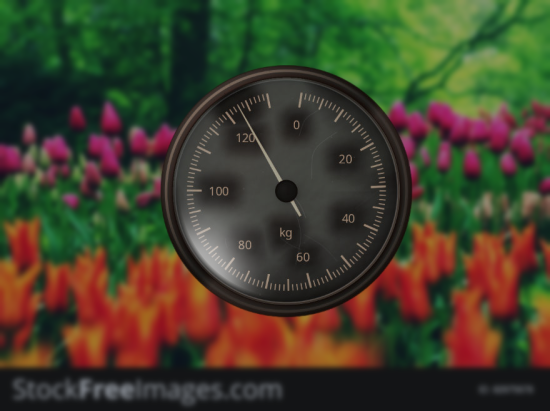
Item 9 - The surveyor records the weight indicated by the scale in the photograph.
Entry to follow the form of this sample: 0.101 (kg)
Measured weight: 123 (kg)
